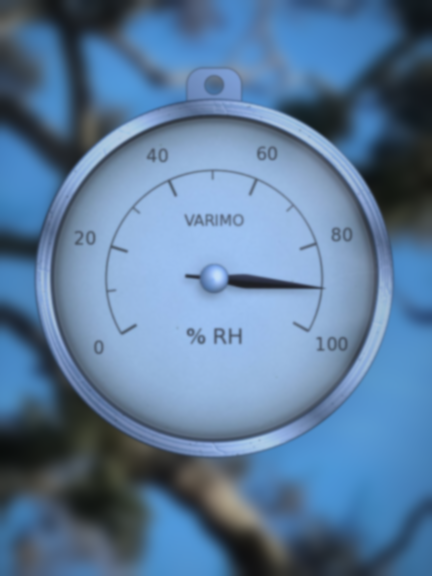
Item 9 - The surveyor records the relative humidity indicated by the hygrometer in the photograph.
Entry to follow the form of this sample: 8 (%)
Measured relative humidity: 90 (%)
